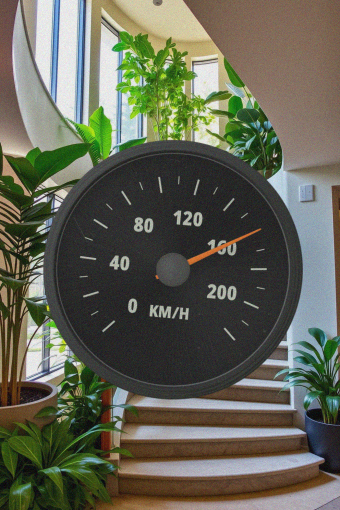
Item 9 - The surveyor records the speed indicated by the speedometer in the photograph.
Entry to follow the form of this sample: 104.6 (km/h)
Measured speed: 160 (km/h)
